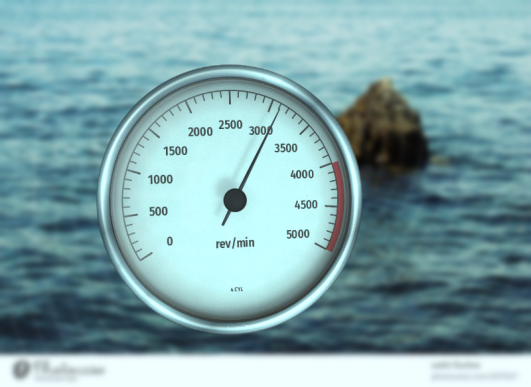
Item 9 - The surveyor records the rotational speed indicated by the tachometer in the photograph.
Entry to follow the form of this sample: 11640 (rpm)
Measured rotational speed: 3100 (rpm)
